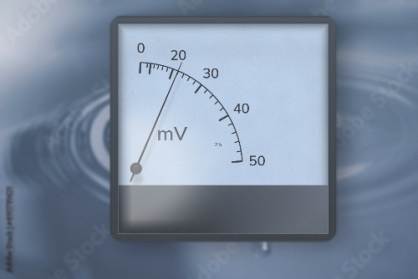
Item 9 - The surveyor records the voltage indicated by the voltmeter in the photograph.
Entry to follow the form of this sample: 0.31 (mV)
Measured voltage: 22 (mV)
